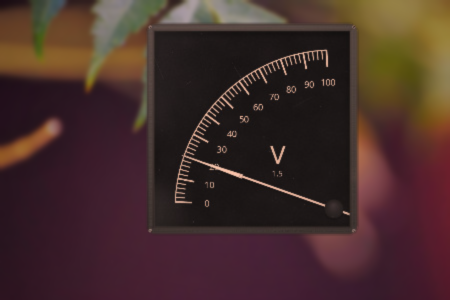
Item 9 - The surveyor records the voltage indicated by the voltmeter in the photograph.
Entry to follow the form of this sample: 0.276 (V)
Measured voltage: 20 (V)
